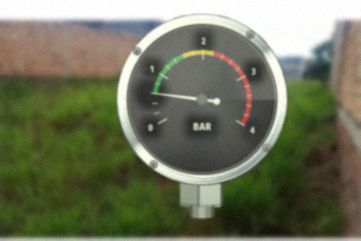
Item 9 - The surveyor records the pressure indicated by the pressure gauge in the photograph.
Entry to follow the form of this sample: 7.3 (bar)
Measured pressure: 0.6 (bar)
